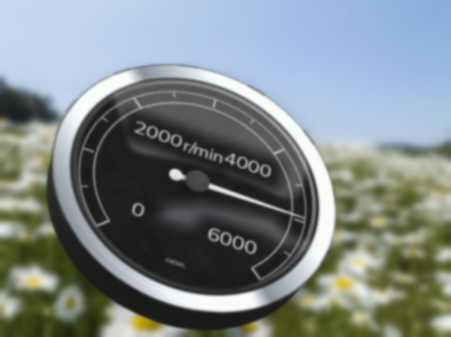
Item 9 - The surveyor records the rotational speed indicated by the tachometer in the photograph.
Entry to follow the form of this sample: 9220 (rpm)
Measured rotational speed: 5000 (rpm)
